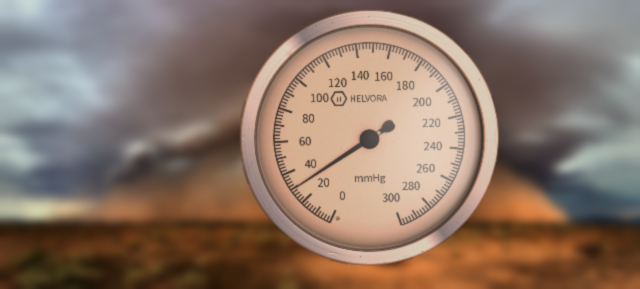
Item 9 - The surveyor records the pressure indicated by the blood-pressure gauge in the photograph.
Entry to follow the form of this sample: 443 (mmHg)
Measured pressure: 30 (mmHg)
